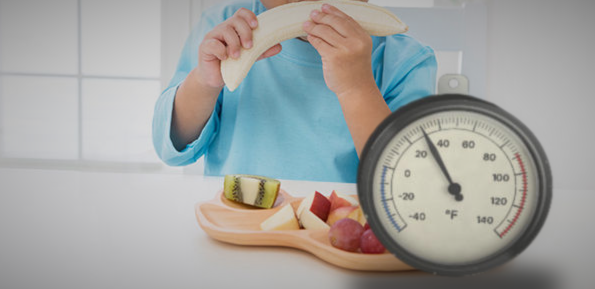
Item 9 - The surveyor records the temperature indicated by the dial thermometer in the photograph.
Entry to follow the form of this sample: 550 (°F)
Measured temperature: 30 (°F)
